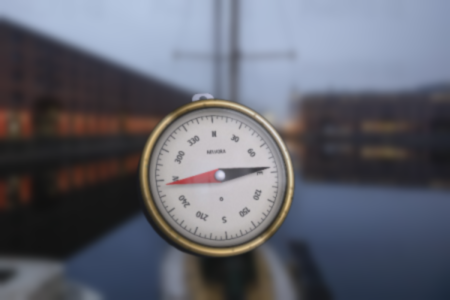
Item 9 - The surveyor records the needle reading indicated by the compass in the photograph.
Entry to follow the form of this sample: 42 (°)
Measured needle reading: 265 (°)
